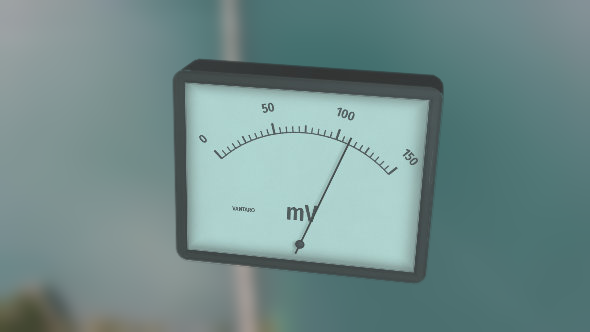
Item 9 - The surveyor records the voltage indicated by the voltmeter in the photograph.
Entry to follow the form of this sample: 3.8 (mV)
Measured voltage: 110 (mV)
